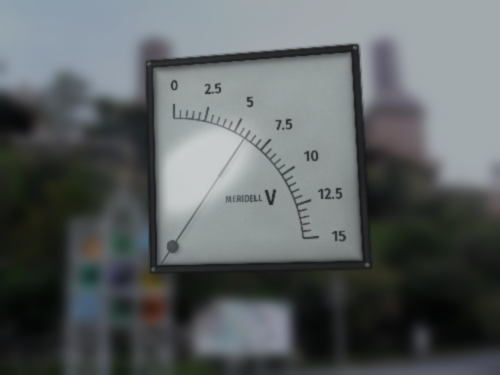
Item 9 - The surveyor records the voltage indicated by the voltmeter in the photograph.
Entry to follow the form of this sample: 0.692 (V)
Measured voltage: 6 (V)
